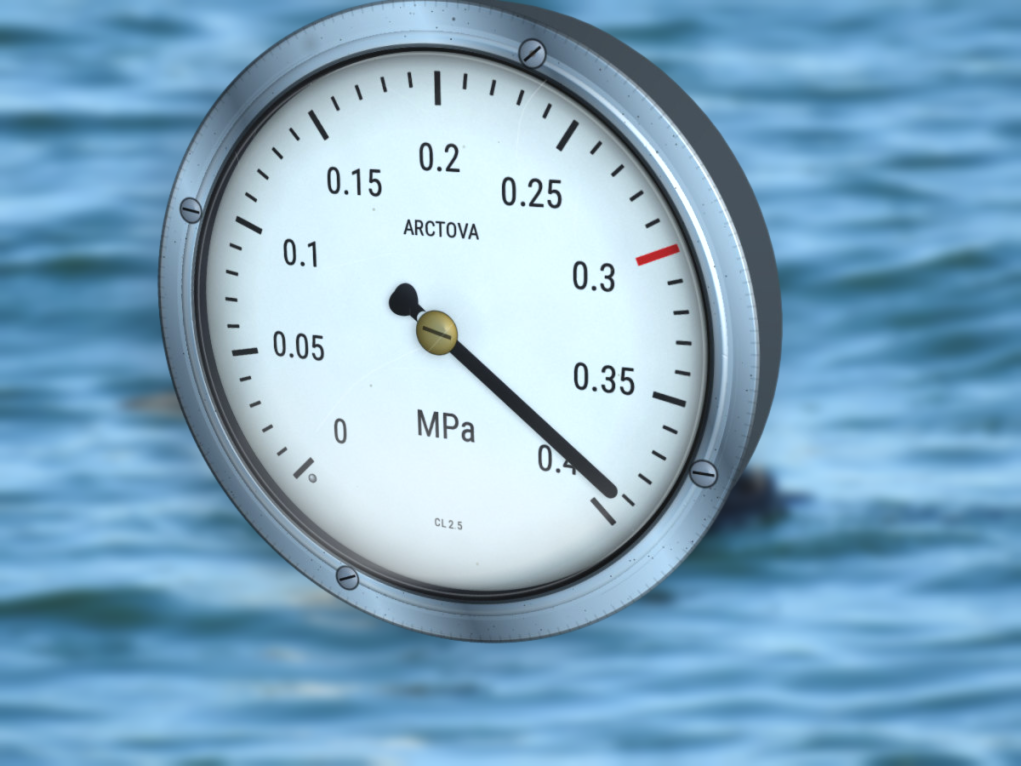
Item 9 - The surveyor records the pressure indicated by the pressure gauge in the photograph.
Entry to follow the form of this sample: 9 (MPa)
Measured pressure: 0.39 (MPa)
